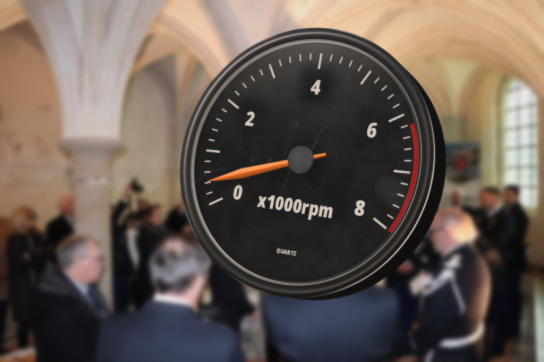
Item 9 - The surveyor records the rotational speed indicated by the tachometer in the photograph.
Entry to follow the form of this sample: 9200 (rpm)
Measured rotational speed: 400 (rpm)
